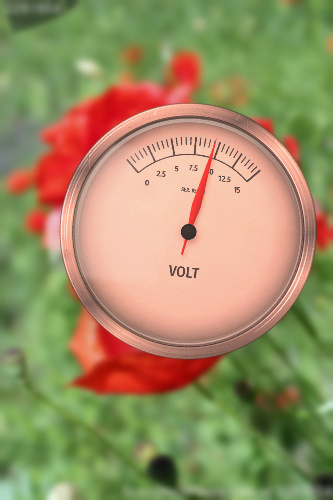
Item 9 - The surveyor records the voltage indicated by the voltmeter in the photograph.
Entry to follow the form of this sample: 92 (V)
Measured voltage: 9.5 (V)
